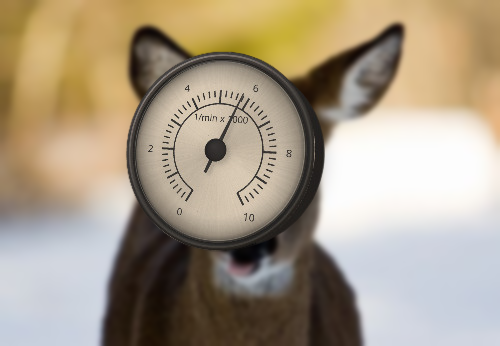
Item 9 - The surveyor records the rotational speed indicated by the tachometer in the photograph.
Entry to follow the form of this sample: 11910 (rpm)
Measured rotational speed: 5800 (rpm)
